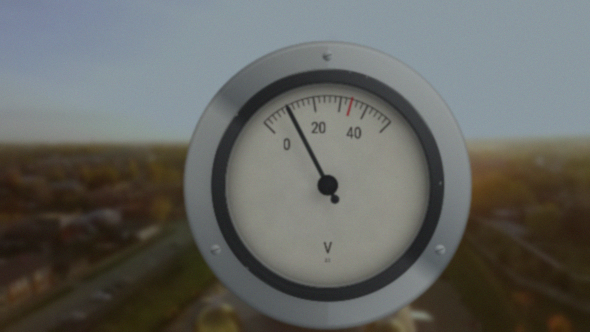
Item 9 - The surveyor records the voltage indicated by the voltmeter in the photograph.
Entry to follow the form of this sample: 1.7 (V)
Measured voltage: 10 (V)
